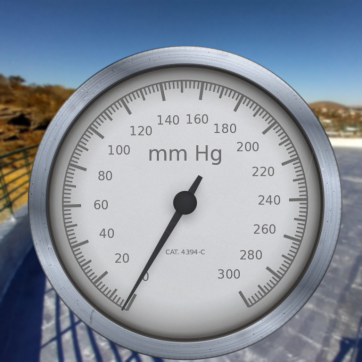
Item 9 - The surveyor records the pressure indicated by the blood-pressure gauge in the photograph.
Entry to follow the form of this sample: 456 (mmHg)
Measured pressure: 2 (mmHg)
